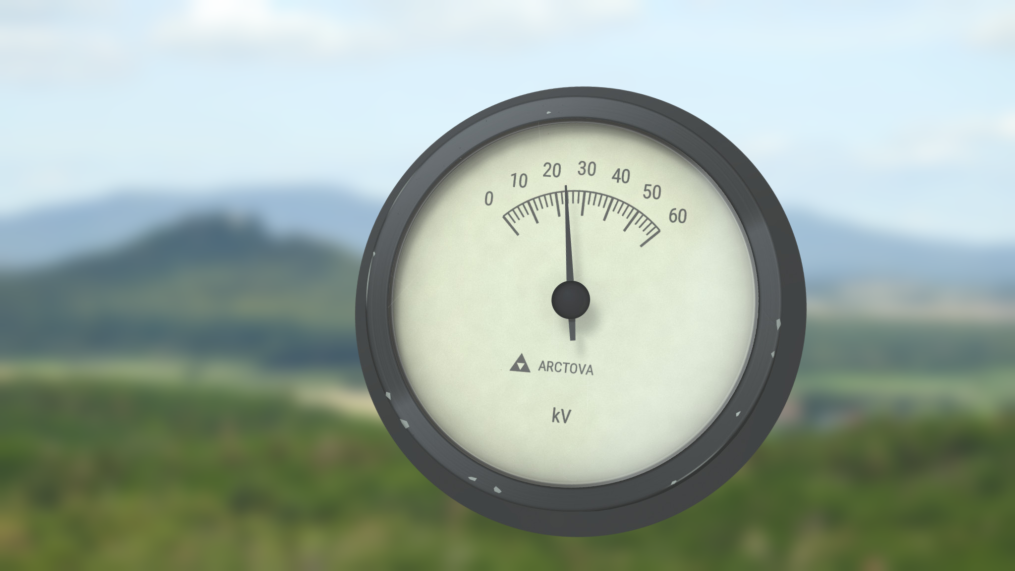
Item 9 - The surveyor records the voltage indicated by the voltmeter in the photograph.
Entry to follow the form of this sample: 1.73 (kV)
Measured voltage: 24 (kV)
